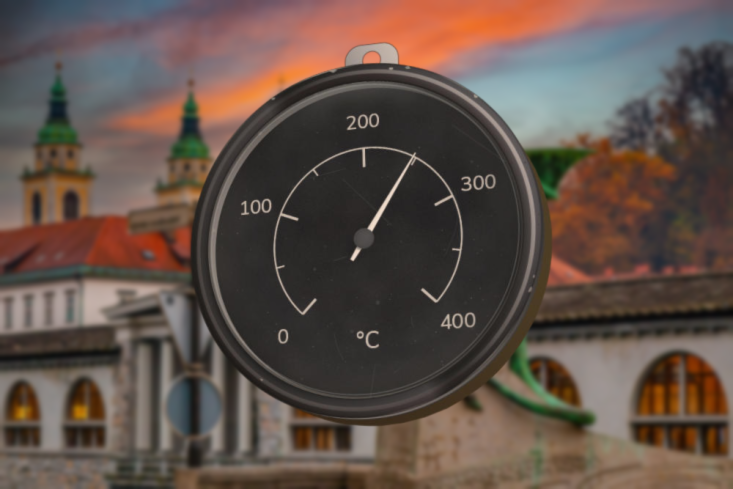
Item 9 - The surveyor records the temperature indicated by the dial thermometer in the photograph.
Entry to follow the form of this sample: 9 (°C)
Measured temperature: 250 (°C)
